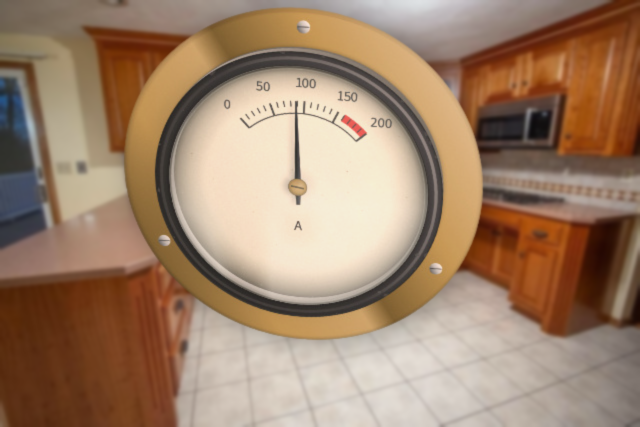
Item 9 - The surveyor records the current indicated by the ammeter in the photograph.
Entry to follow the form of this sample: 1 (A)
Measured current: 90 (A)
